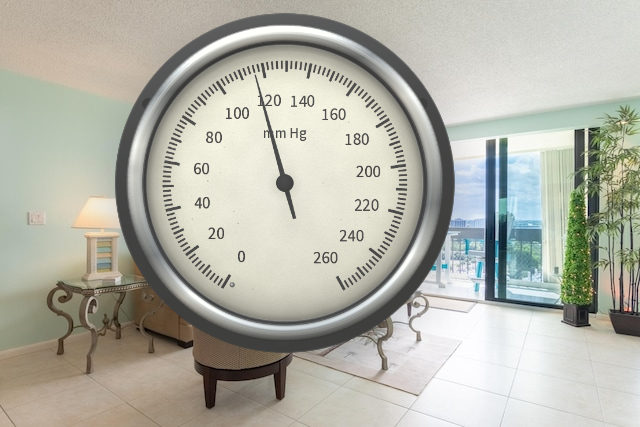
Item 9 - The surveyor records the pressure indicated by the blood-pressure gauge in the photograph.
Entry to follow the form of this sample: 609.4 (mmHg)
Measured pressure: 116 (mmHg)
